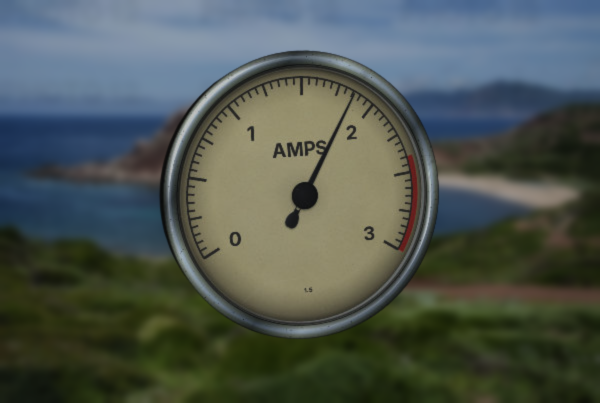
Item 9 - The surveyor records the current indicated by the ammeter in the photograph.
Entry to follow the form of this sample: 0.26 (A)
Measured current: 1.85 (A)
